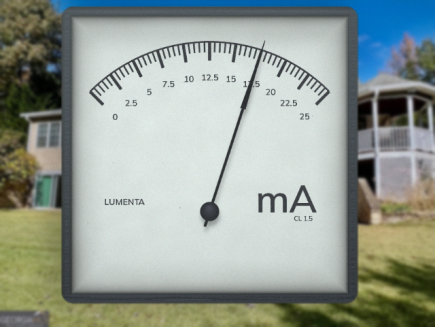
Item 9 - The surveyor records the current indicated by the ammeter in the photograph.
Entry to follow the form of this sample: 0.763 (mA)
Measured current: 17.5 (mA)
